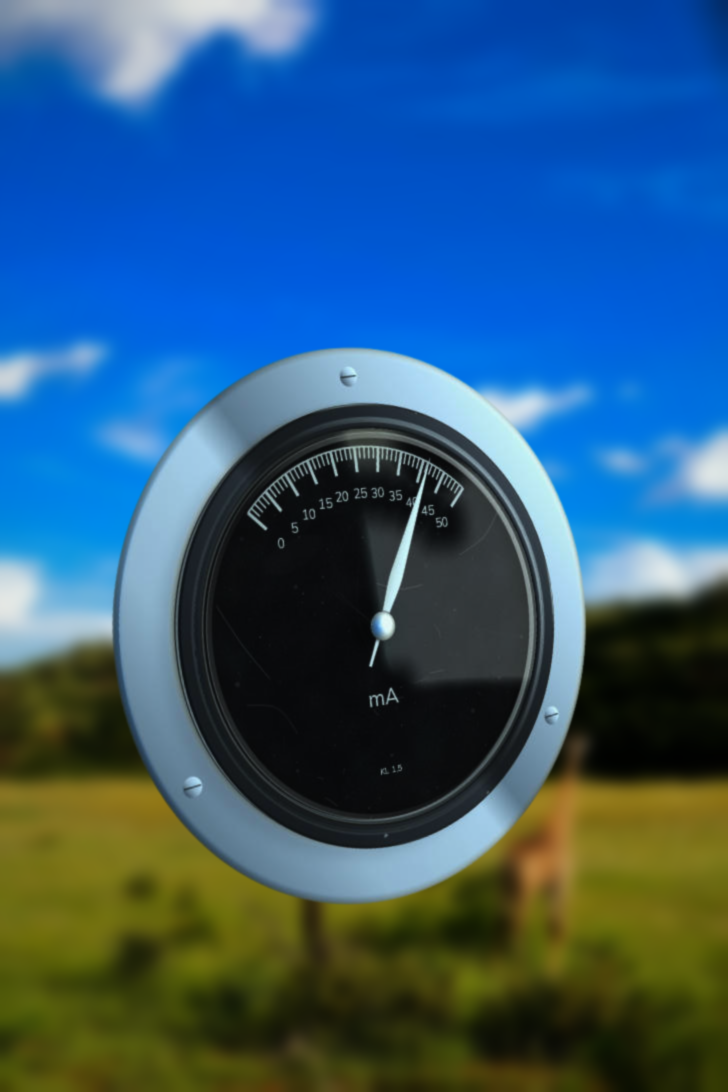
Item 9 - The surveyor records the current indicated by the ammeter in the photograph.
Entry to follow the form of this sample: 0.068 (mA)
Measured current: 40 (mA)
